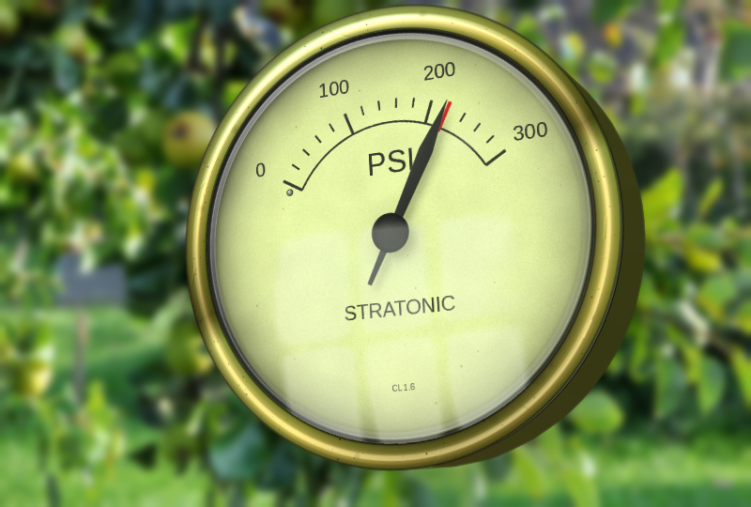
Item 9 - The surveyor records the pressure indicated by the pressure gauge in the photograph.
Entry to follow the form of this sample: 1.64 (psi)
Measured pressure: 220 (psi)
